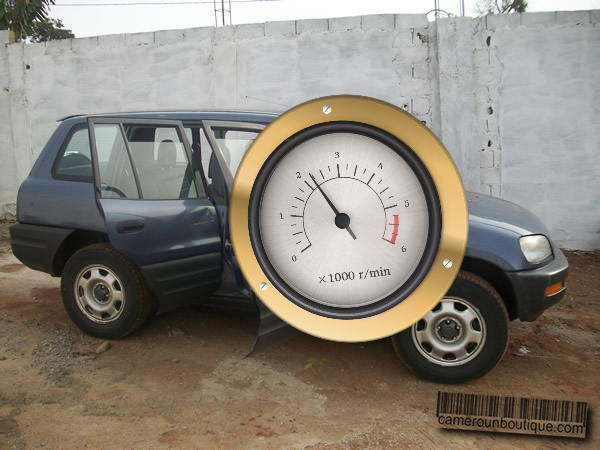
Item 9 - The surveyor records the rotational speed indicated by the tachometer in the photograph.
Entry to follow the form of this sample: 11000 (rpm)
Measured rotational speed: 2250 (rpm)
